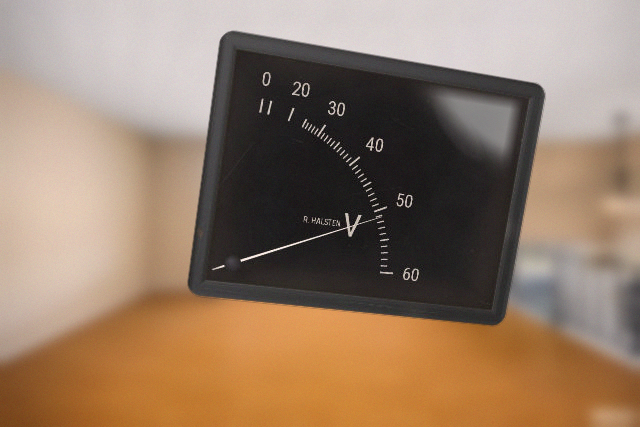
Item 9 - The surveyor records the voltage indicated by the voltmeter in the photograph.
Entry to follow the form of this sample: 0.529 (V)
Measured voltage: 51 (V)
